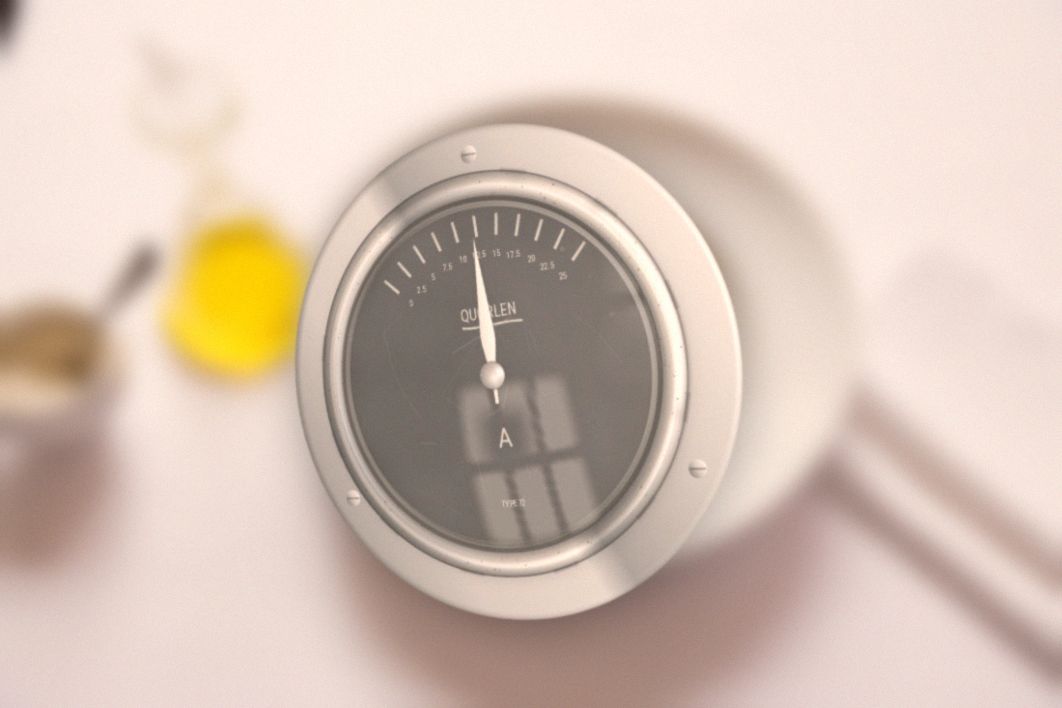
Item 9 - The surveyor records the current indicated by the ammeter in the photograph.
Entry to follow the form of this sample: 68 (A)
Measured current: 12.5 (A)
